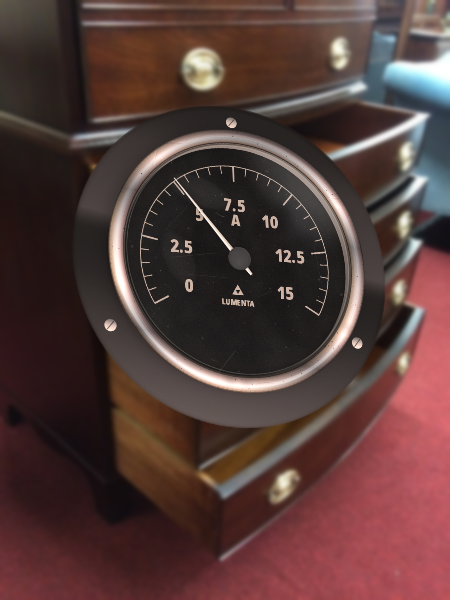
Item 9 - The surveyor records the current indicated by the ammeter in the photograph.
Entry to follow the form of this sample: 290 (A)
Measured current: 5 (A)
